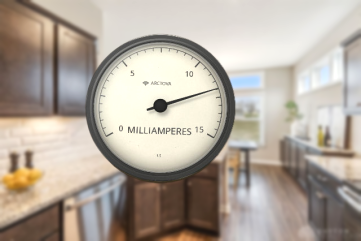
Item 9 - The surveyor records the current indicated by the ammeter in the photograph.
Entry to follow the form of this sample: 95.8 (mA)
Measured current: 12 (mA)
